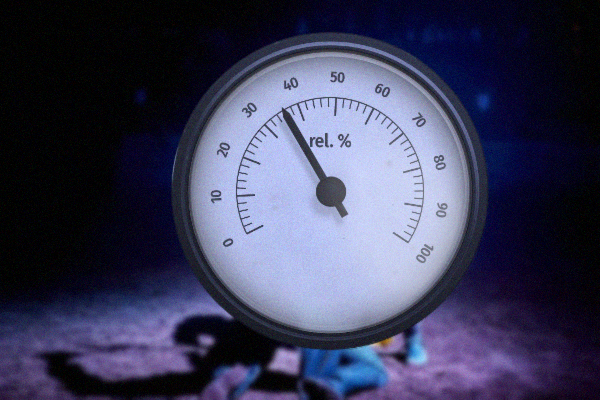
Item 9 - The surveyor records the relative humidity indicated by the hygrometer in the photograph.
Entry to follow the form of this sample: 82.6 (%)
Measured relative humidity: 36 (%)
